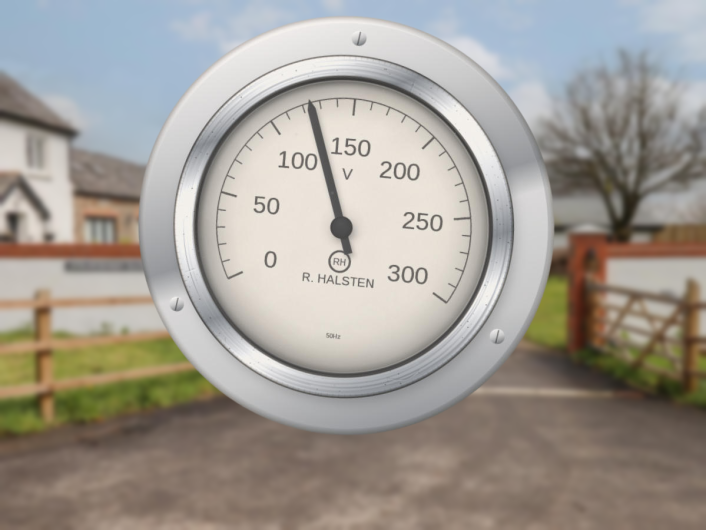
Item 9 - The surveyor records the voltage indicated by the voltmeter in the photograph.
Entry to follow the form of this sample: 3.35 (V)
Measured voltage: 125 (V)
